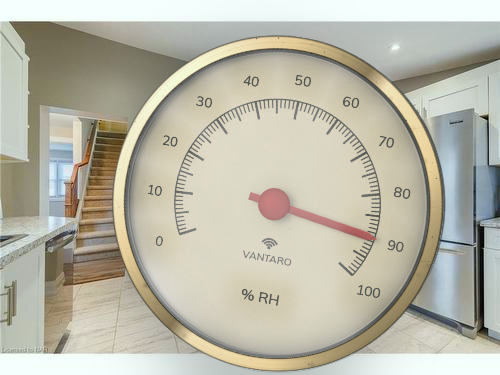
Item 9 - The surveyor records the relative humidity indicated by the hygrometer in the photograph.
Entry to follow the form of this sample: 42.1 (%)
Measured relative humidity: 90 (%)
